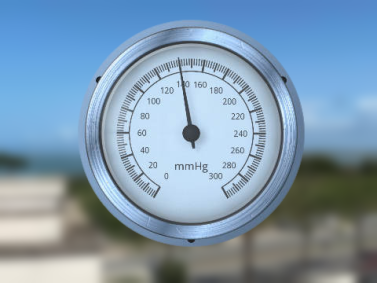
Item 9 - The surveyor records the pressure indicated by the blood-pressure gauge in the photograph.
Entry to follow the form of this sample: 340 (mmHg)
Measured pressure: 140 (mmHg)
